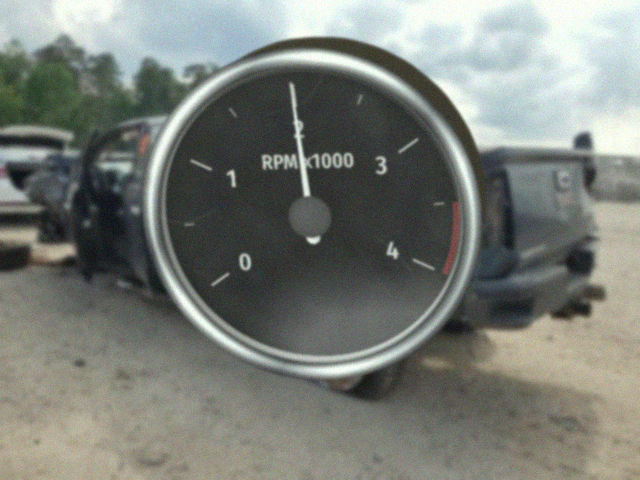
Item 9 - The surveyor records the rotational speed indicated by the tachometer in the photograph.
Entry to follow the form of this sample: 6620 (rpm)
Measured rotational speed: 2000 (rpm)
